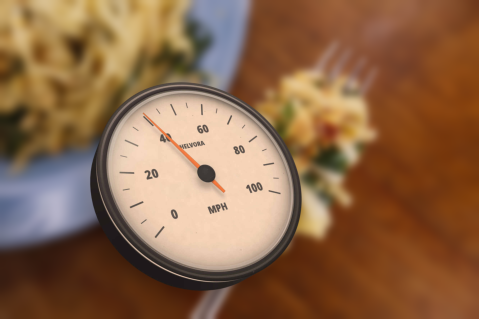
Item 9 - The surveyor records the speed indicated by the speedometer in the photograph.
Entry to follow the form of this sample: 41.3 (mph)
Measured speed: 40 (mph)
